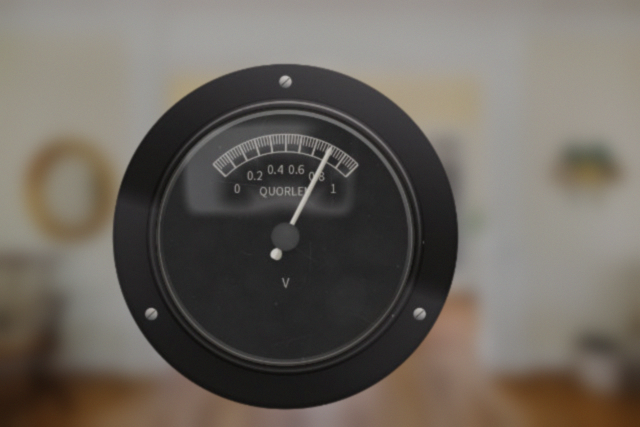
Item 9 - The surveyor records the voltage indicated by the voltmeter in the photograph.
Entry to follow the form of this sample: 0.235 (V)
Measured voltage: 0.8 (V)
